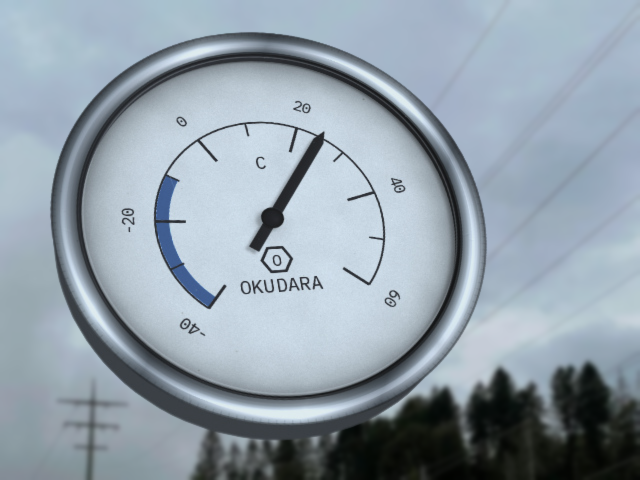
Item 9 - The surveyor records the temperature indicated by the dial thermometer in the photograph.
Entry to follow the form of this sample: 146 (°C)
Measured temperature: 25 (°C)
